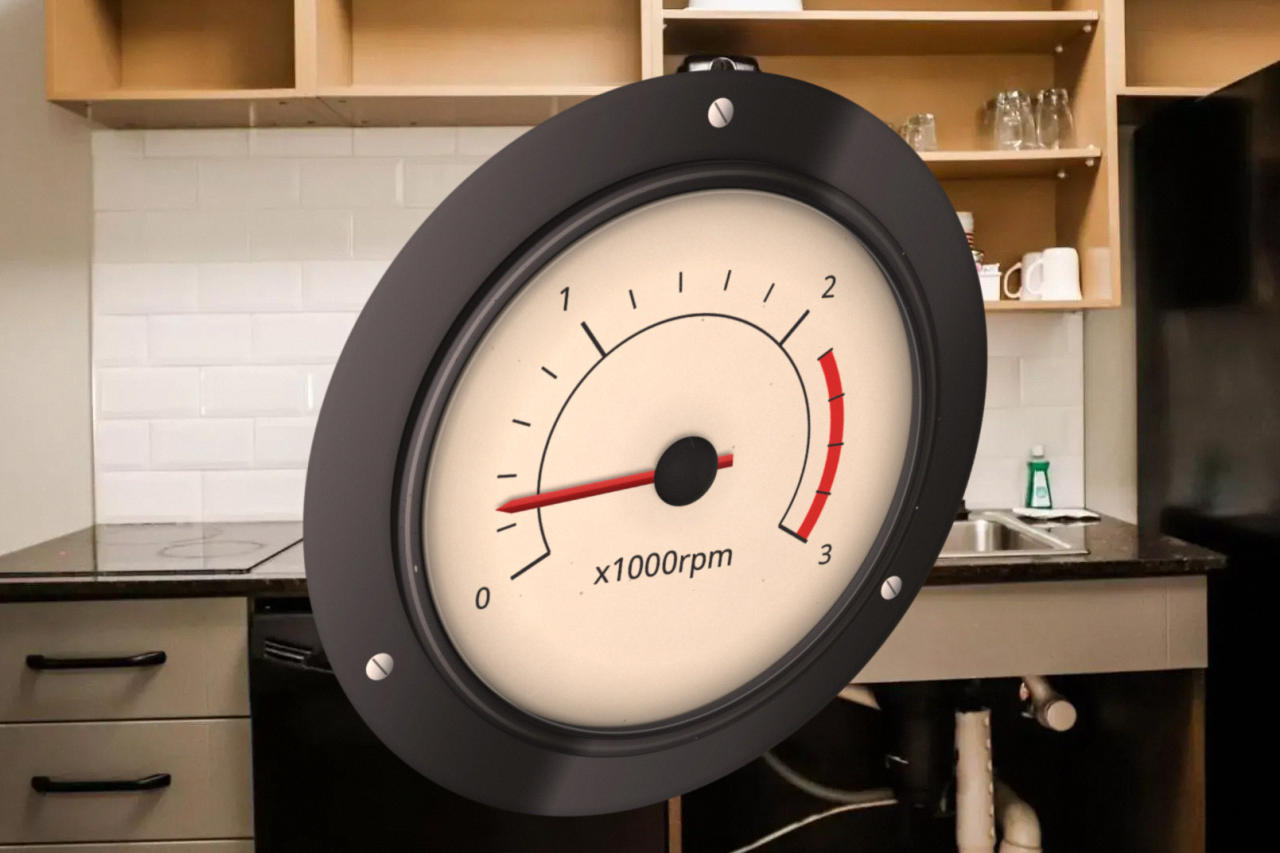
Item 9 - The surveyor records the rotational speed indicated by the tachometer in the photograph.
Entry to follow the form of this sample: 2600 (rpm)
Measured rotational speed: 300 (rpm)
